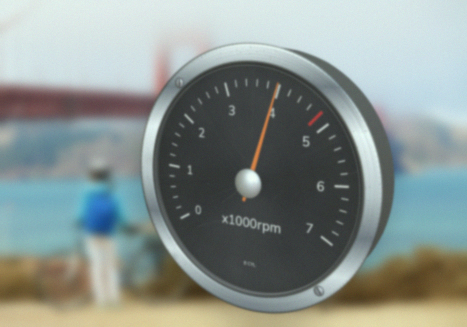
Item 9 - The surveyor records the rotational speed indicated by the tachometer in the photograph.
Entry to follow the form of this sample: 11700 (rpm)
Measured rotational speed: 4000 (rpm)
